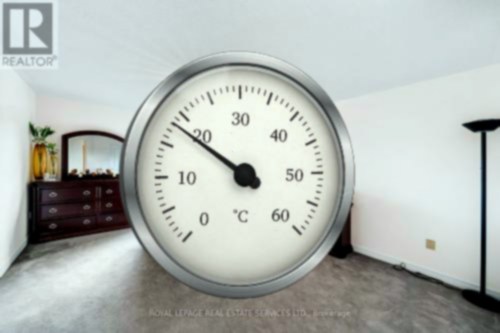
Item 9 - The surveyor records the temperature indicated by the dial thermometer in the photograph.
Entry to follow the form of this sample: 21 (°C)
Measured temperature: 18 (°C)
